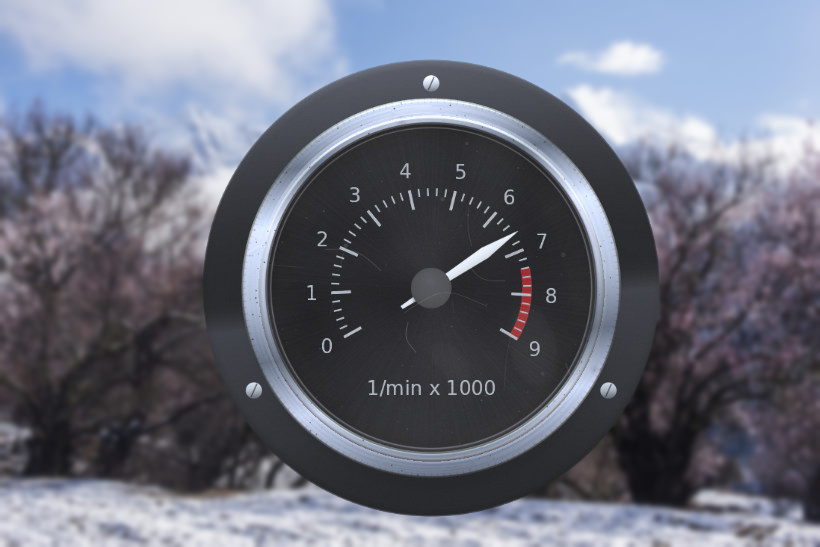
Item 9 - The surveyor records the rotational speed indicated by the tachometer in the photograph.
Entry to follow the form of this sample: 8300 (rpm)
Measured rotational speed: 6600 (rpm)
